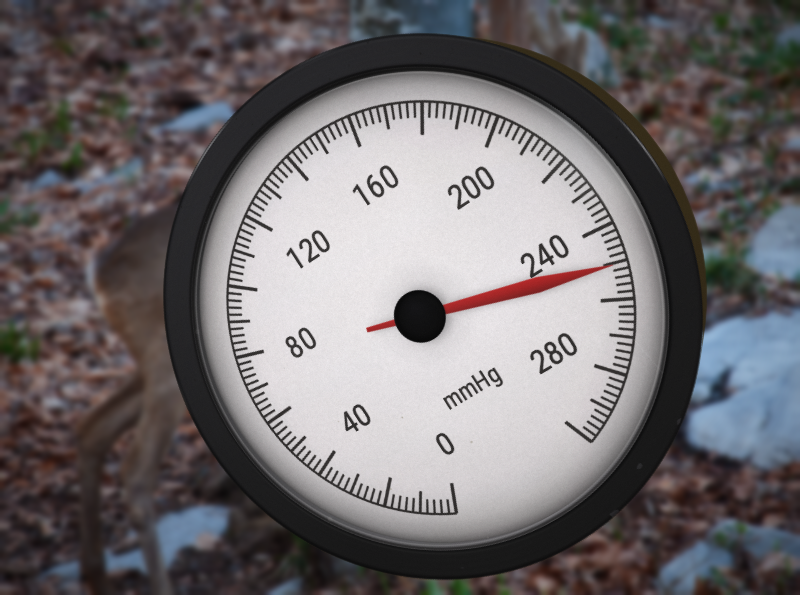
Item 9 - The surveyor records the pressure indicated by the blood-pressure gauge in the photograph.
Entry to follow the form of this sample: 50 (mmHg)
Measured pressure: 250 (mmHg)
